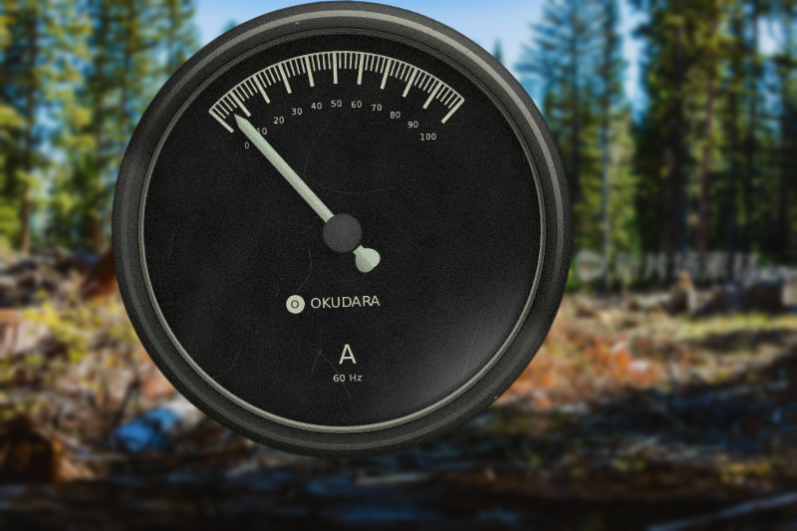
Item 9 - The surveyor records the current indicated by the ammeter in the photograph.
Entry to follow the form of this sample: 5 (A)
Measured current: 6 (A)
